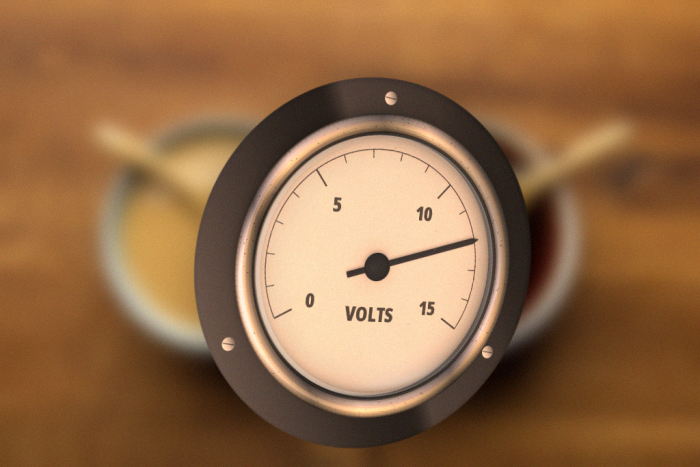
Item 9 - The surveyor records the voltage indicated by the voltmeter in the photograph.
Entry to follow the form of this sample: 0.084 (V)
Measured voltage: 12 (V)
